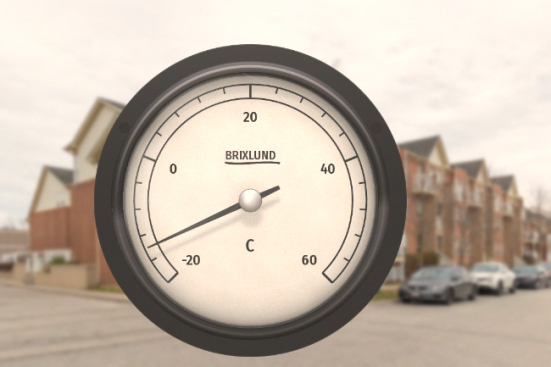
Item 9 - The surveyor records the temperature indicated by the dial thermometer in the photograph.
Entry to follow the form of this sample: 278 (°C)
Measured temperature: -14 (°C)
